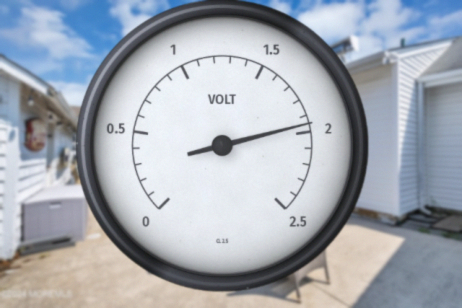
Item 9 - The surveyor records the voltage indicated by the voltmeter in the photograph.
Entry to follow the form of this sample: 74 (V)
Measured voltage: 1.95 (V)
